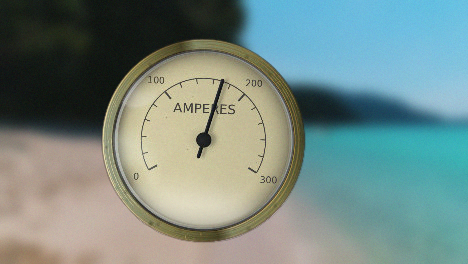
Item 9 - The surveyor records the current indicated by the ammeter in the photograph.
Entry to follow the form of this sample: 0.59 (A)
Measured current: 170 (A)
